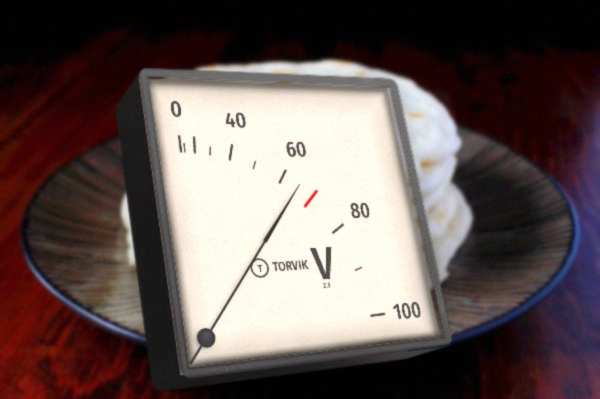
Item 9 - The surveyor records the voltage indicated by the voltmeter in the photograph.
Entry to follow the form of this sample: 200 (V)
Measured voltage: 65 (V)
